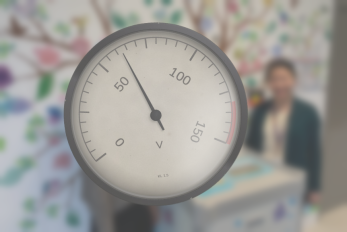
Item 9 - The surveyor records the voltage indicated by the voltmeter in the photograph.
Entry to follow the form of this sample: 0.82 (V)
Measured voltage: 62.5 (V)
